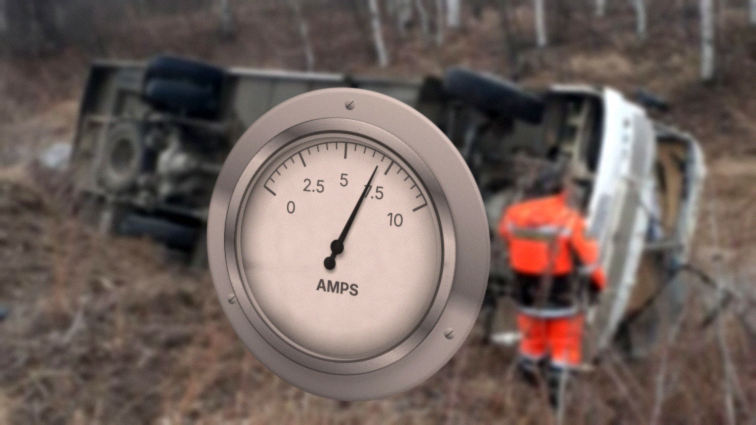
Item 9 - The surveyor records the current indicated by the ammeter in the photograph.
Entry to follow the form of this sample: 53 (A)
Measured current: 7 (A)
